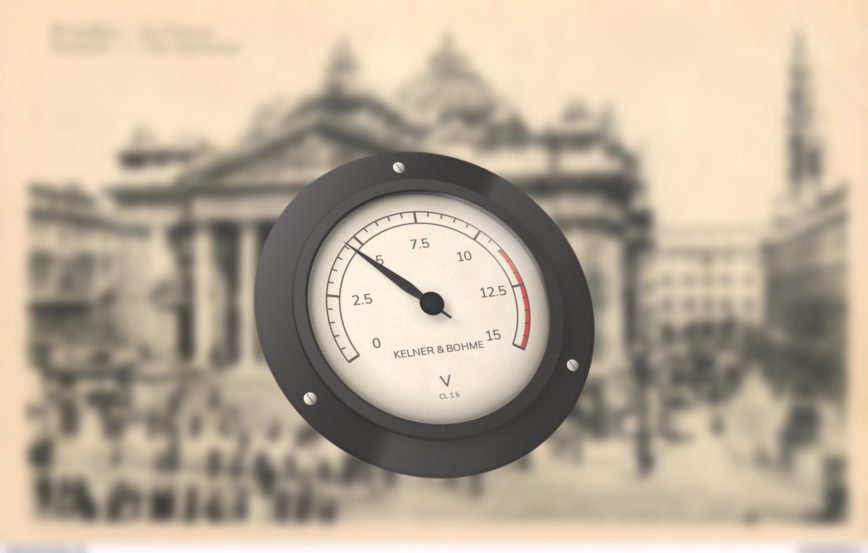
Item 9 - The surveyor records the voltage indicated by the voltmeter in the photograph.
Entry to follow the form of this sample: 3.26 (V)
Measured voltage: 4.5 (V)
